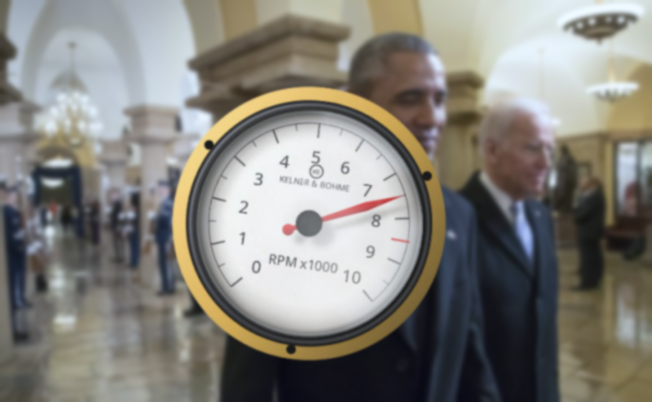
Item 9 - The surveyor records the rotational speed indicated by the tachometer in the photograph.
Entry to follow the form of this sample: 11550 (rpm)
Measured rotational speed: 7500 (rpm)
